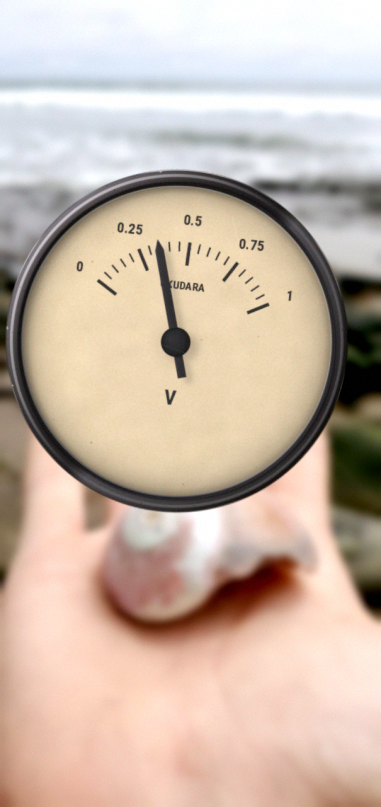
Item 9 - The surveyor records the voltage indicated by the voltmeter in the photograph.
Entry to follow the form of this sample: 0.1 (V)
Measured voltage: 0.35 (V)
